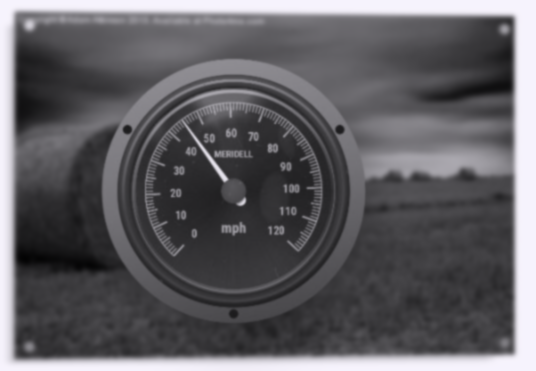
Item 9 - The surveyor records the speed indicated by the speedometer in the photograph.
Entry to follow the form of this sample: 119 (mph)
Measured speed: 45 (mph)
